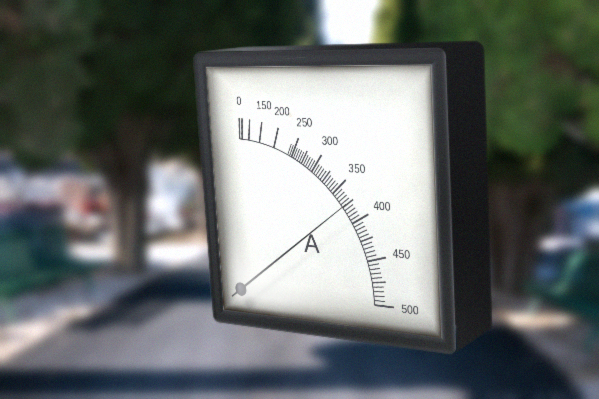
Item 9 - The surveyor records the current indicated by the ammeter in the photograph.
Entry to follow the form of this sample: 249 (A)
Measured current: 375 (A)
